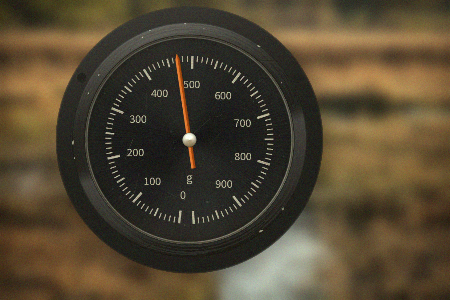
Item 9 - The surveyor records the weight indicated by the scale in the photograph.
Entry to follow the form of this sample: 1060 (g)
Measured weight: 470 (g)
